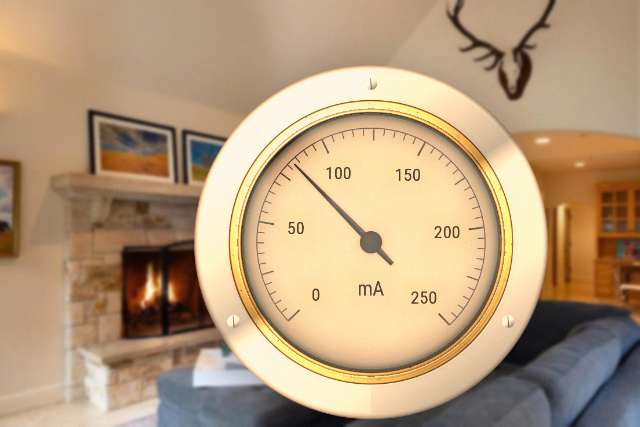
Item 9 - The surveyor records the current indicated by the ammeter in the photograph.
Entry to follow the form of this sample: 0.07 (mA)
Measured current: 82.5 (mA)
